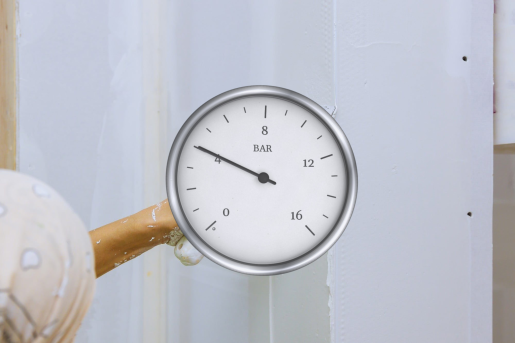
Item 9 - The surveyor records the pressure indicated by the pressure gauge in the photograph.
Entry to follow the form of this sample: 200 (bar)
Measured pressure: 4 (bar)
